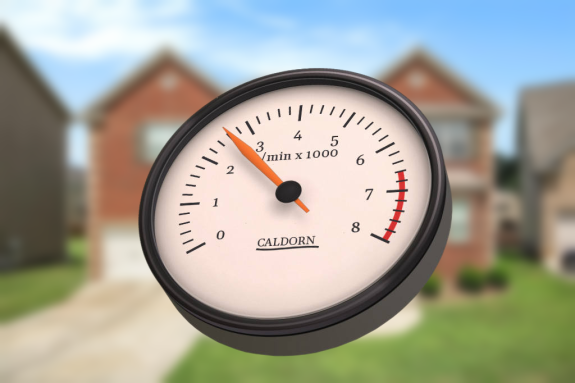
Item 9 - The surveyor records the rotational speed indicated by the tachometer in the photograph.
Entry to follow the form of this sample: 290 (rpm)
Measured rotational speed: 2600 (rpm)
